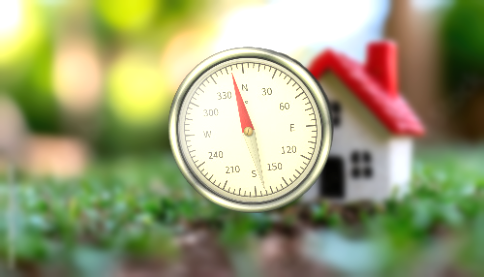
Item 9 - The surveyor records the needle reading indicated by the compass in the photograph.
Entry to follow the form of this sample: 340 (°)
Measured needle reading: 350 (°)
